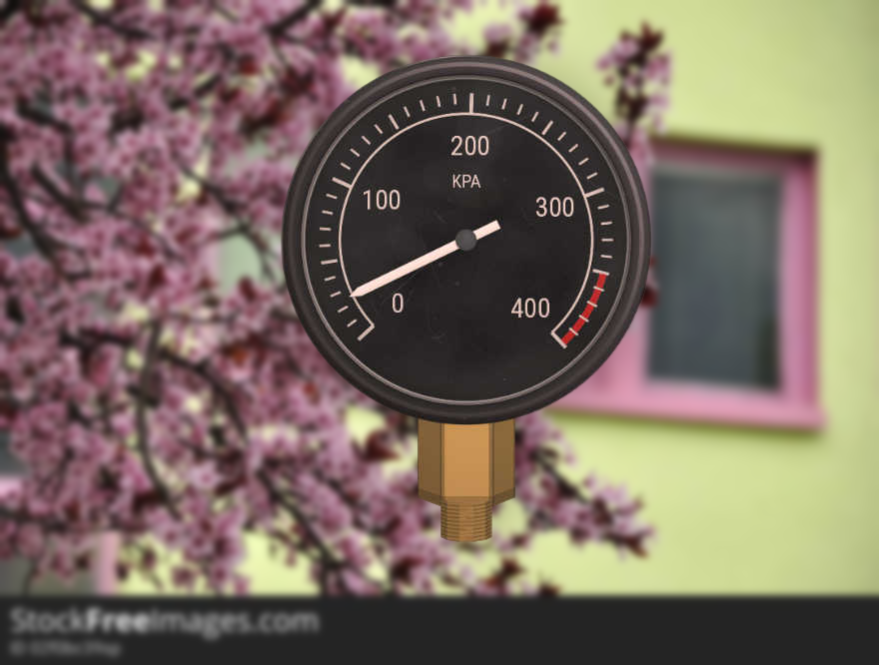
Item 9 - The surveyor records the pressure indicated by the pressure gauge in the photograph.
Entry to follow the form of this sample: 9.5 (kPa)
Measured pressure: 25 (kPa)
